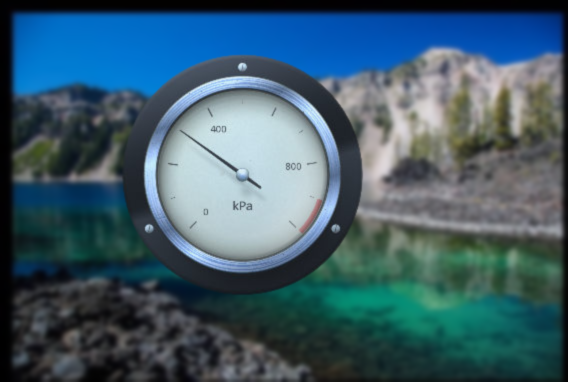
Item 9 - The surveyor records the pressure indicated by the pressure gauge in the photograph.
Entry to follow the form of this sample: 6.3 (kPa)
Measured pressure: 300 (kPa)
